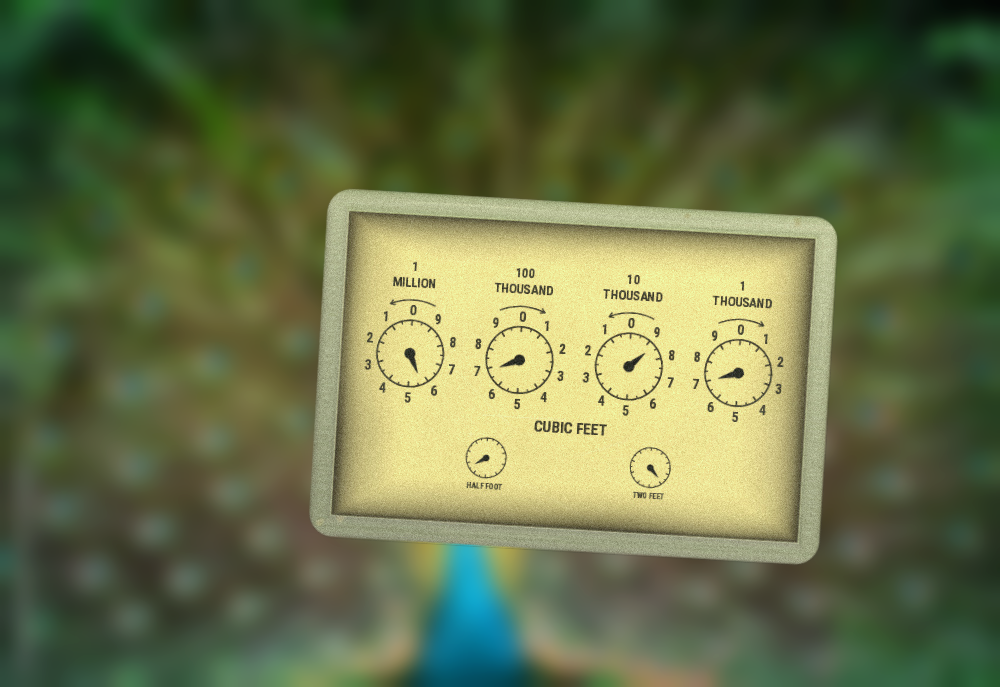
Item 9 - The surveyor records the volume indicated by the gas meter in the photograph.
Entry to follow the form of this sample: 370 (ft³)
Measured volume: 568700 (ft³)
